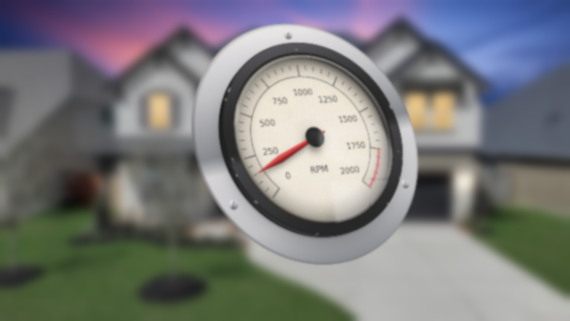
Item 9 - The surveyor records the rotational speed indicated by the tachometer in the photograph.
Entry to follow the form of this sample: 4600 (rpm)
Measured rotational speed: 150 (rpm)
